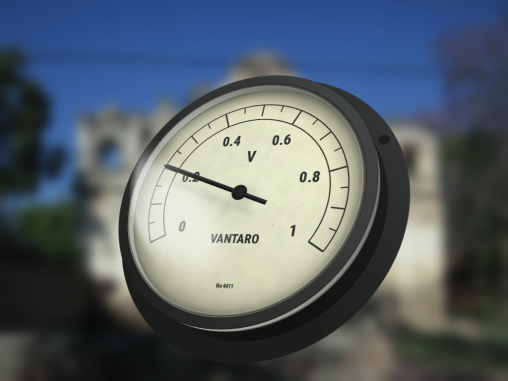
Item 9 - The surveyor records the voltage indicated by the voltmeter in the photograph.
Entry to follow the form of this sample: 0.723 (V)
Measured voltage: 0.2 (V)
